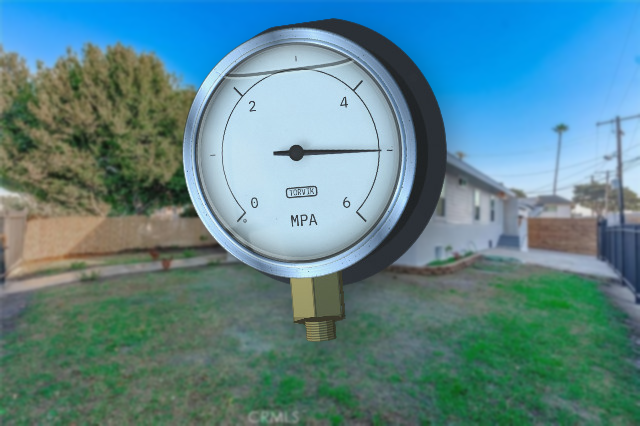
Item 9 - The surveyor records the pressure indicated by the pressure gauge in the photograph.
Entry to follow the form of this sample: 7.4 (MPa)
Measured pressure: 5 (MPa)
